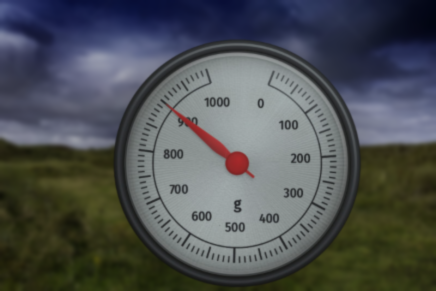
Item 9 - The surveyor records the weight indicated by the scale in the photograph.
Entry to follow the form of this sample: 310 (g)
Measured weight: 900 (g)
